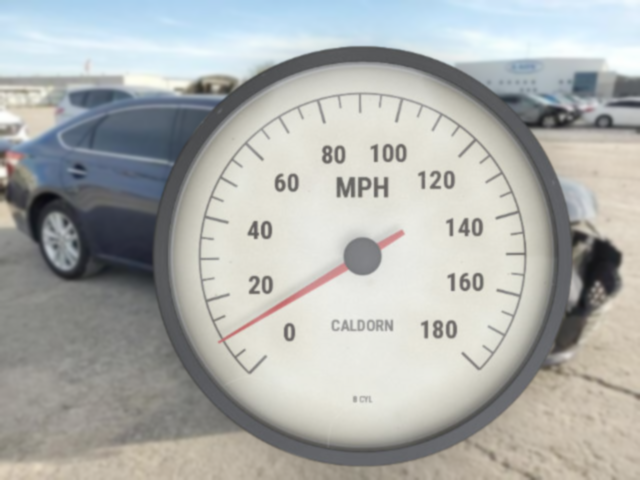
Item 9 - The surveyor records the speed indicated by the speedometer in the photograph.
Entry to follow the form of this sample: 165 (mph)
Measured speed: 10 (mph)
